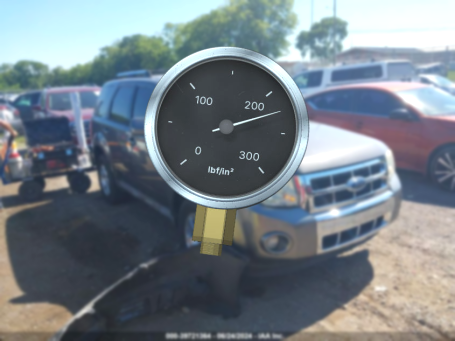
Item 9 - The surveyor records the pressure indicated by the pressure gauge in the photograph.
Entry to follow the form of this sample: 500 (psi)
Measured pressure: 225 (psi)
